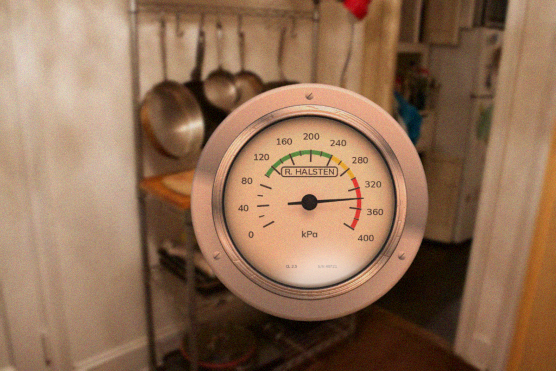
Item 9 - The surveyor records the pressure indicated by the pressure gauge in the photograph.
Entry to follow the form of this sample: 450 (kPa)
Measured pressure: 340 (kPa)
